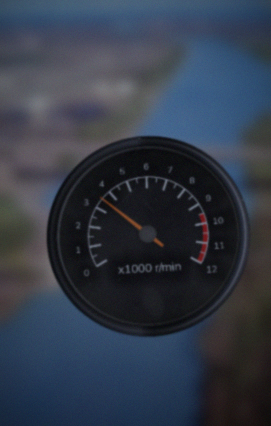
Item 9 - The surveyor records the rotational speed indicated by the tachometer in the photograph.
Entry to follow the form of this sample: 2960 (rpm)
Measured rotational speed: 3500 (rpm)
